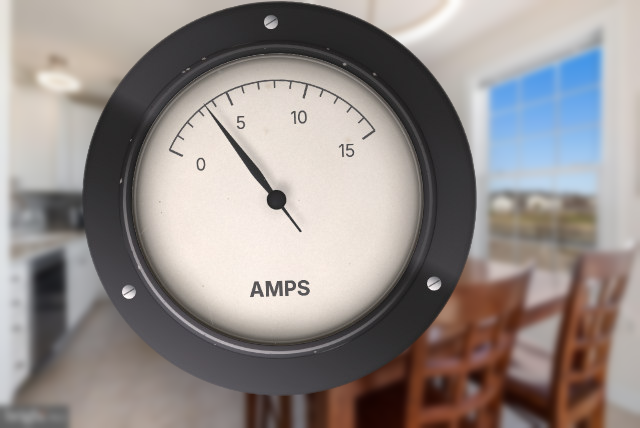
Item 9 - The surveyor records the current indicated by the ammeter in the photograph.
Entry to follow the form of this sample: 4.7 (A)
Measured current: 3.5 (A)
